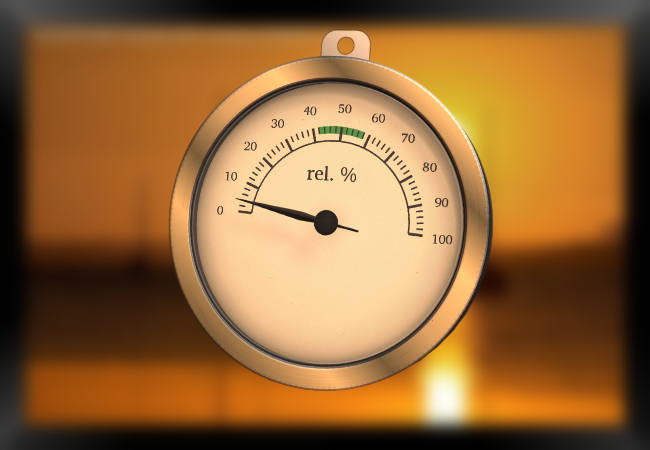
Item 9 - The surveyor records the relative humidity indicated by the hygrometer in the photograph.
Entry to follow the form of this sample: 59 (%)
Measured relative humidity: 4 (%)
